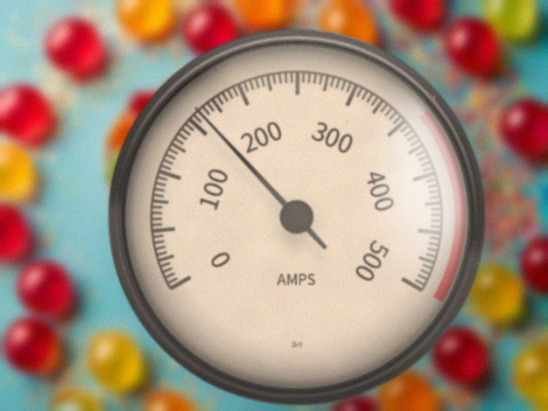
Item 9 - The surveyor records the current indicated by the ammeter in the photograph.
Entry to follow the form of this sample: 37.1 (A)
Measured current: 160 (A)
